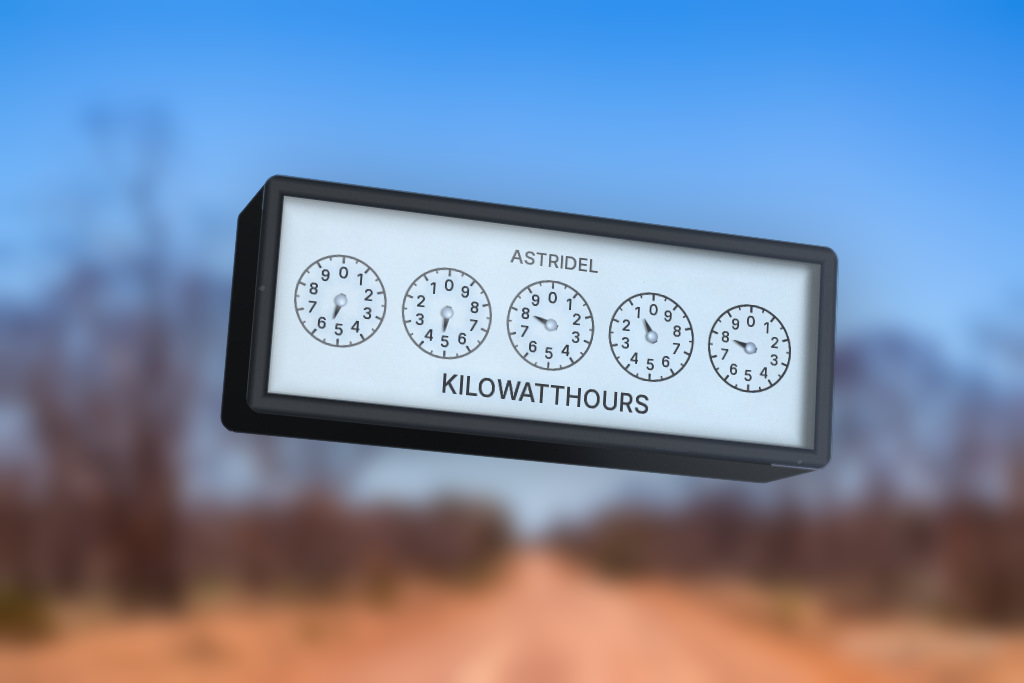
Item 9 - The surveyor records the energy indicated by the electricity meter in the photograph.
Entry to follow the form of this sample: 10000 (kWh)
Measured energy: 54808 (kWh)
